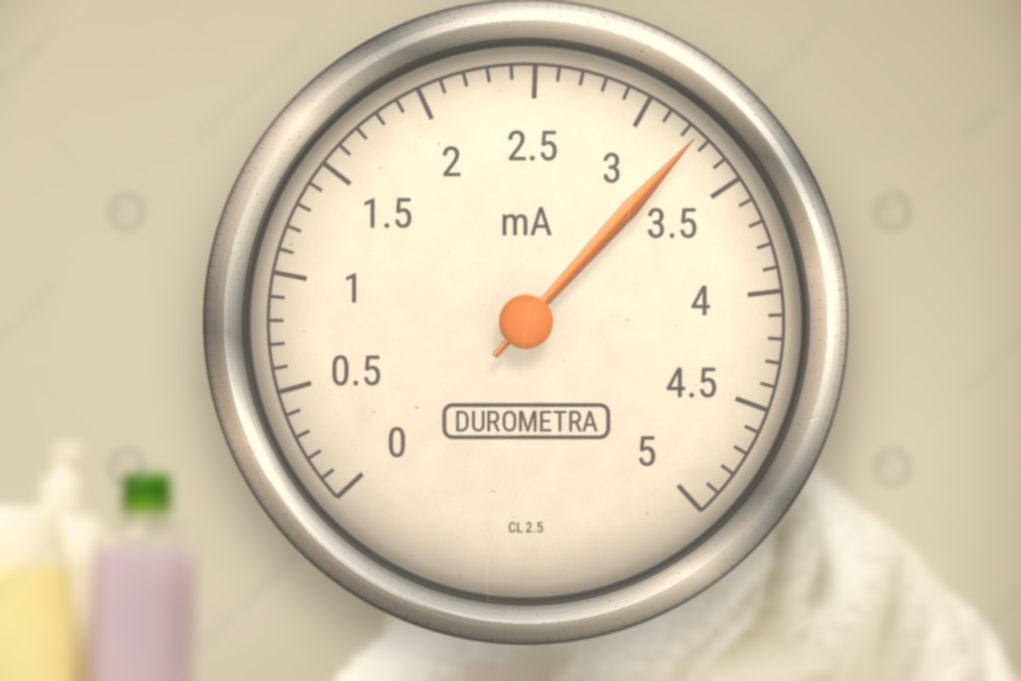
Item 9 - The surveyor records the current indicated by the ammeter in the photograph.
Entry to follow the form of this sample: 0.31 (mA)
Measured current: 3.25 (mA)
